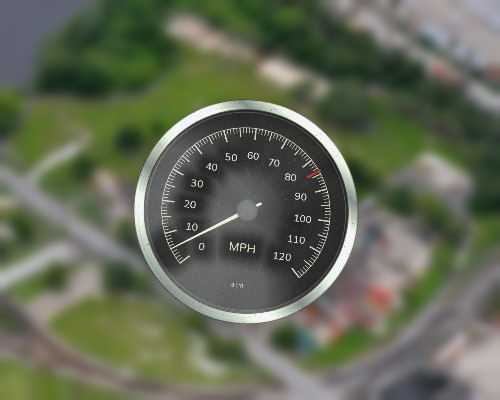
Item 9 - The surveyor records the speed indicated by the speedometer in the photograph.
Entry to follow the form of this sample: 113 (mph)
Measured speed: 5 (mph)
